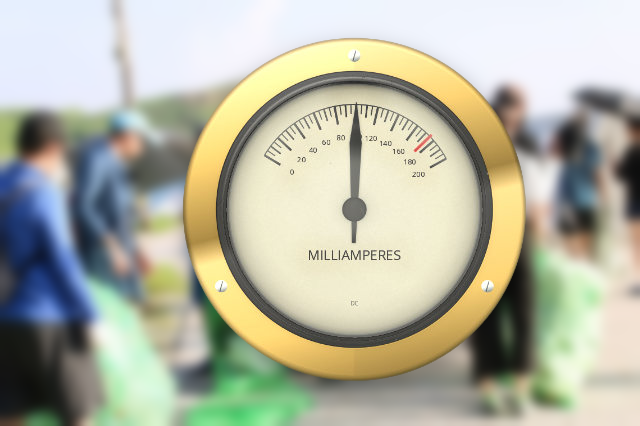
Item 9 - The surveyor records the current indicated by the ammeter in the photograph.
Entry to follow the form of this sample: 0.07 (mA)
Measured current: 100 (mA)
